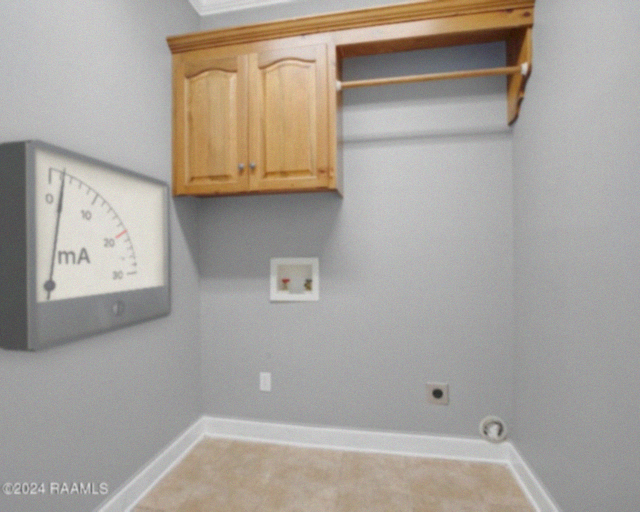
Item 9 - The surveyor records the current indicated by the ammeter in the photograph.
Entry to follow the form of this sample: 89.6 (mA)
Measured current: 2 (mA)
